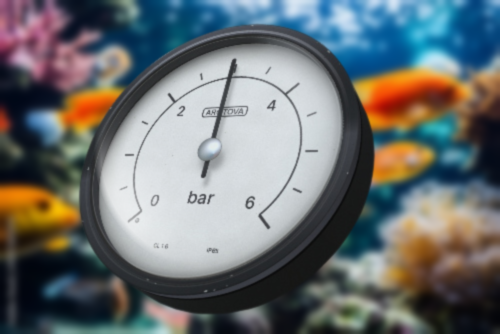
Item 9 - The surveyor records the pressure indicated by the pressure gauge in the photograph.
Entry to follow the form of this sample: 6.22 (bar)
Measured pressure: 3 (bar)
